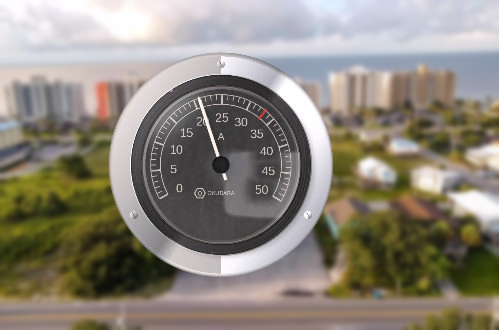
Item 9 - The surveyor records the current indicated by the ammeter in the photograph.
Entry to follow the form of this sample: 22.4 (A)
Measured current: 21 (A)
